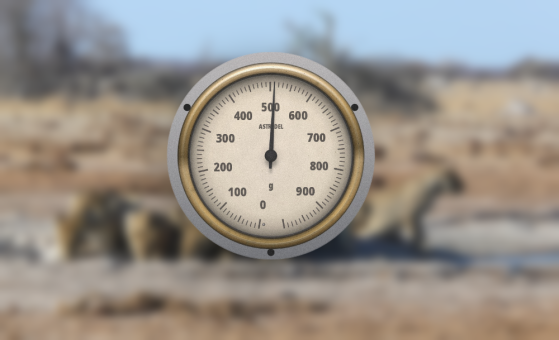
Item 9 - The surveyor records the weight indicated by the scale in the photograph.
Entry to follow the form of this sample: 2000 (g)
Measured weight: 510 (g)
